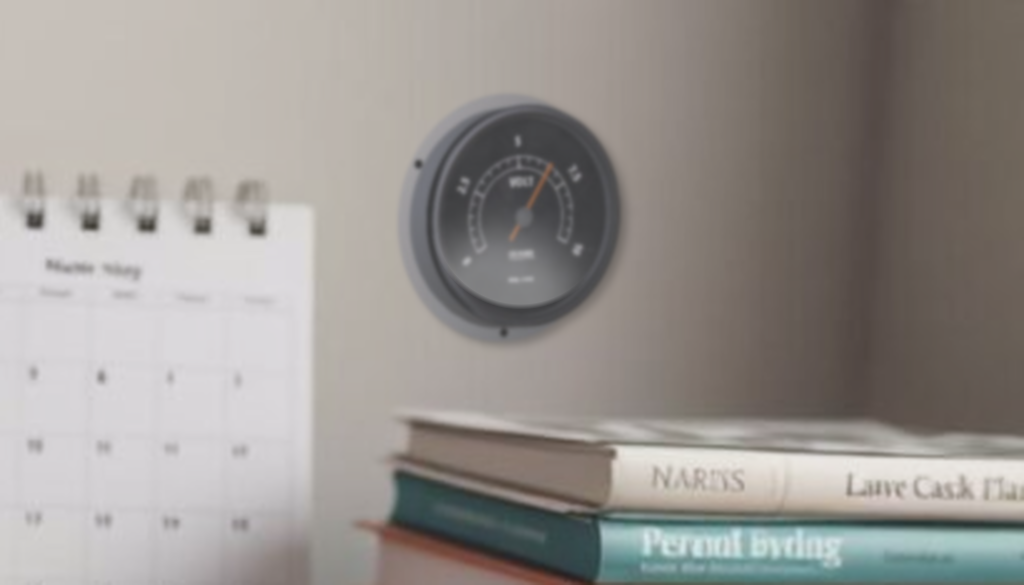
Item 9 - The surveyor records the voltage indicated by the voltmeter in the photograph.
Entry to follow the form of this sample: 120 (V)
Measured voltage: 6.5 (V)
